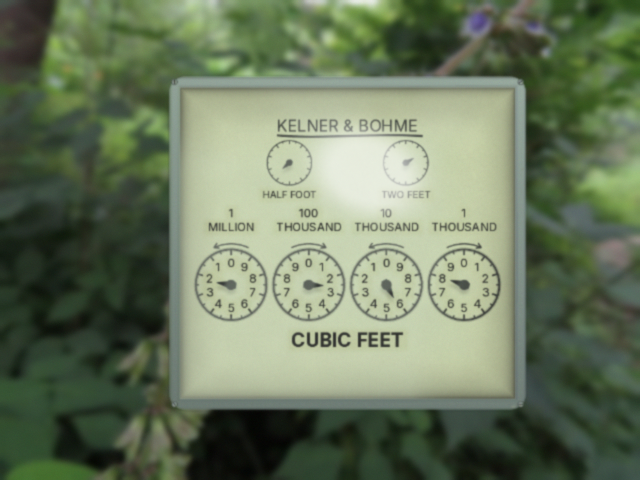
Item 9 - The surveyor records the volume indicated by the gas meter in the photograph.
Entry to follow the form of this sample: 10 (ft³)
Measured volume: 225800 (ft³)
